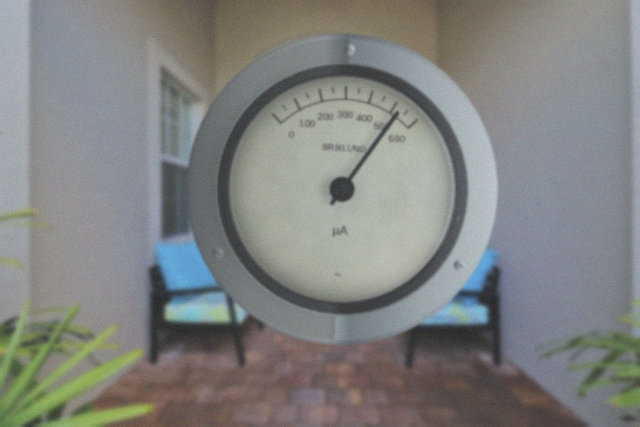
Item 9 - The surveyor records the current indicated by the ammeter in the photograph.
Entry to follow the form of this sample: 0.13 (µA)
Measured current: 525 (µA)
